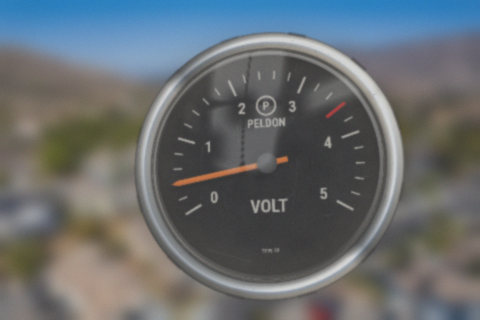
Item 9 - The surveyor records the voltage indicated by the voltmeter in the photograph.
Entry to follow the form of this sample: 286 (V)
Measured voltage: 0.4 (V)
